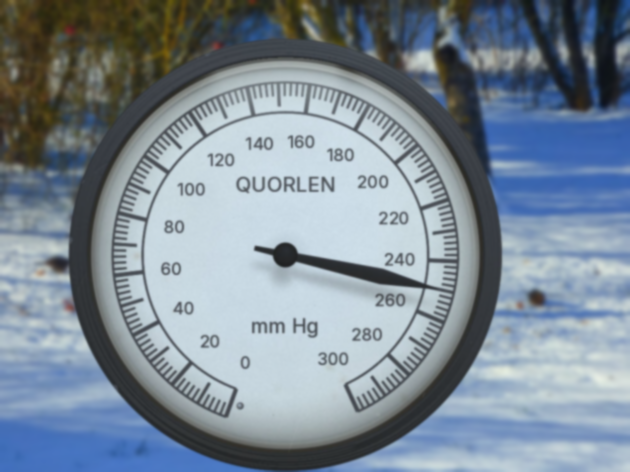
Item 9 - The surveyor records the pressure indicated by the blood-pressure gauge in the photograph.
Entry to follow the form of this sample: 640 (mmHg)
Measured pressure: 250 (mmHg)
